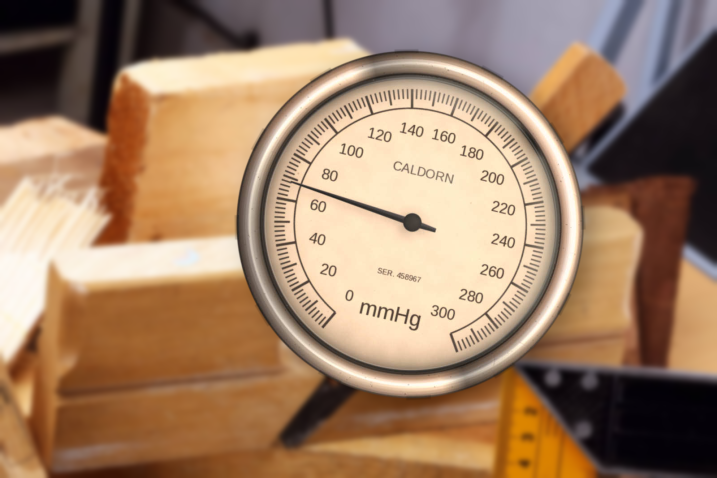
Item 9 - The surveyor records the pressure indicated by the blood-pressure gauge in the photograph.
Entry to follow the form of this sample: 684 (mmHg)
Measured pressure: 68 (mmHg)
